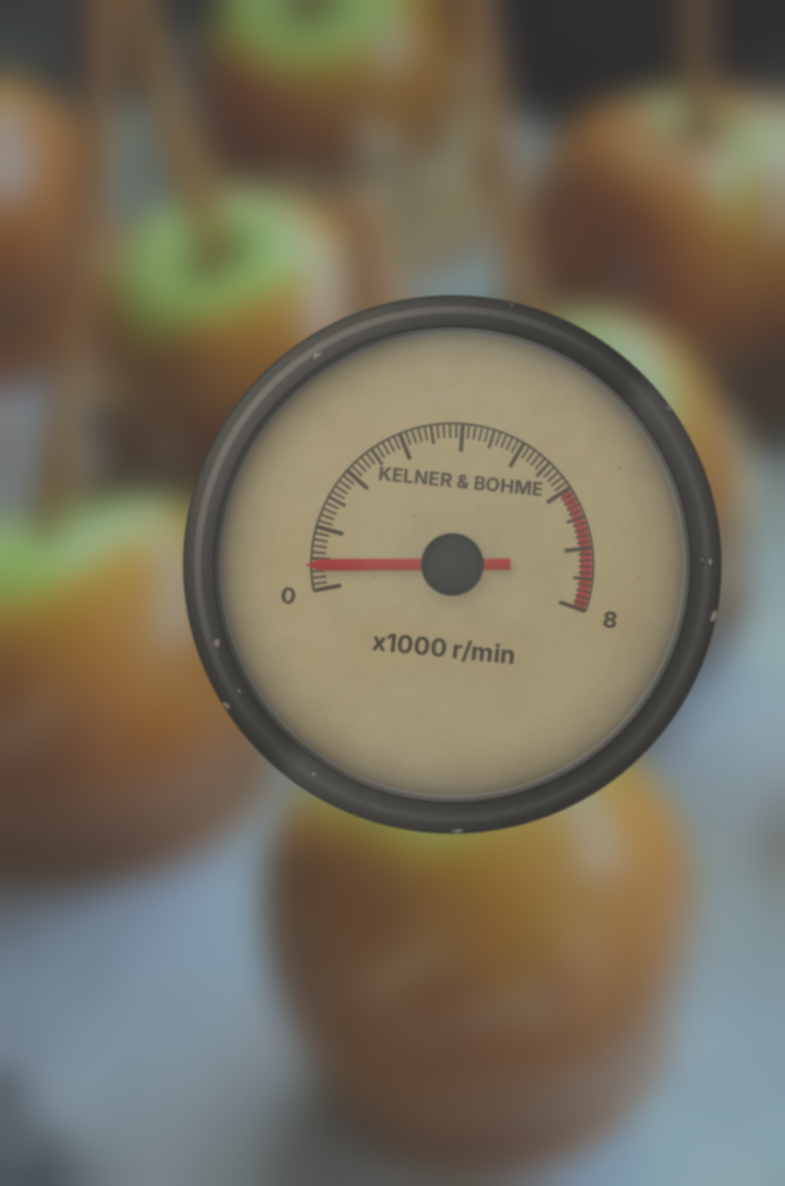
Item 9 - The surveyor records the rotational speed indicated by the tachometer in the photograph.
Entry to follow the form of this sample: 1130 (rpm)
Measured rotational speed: 400 (rpm)
